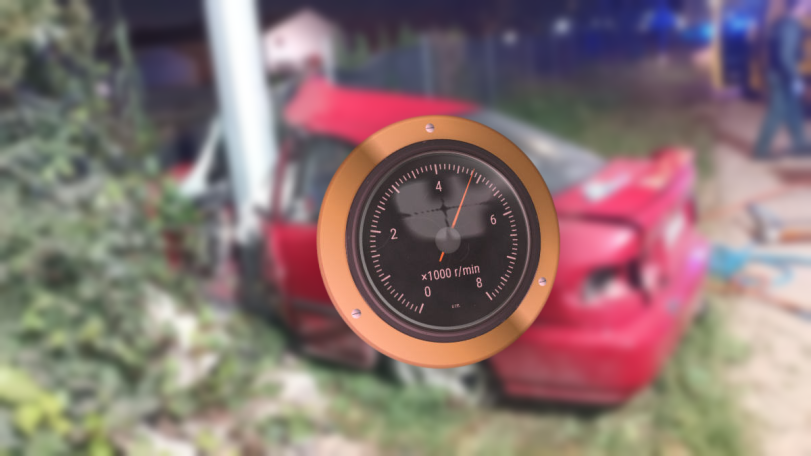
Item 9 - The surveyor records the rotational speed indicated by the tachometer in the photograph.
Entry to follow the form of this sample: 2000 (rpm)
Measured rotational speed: 4800 (rpm)
